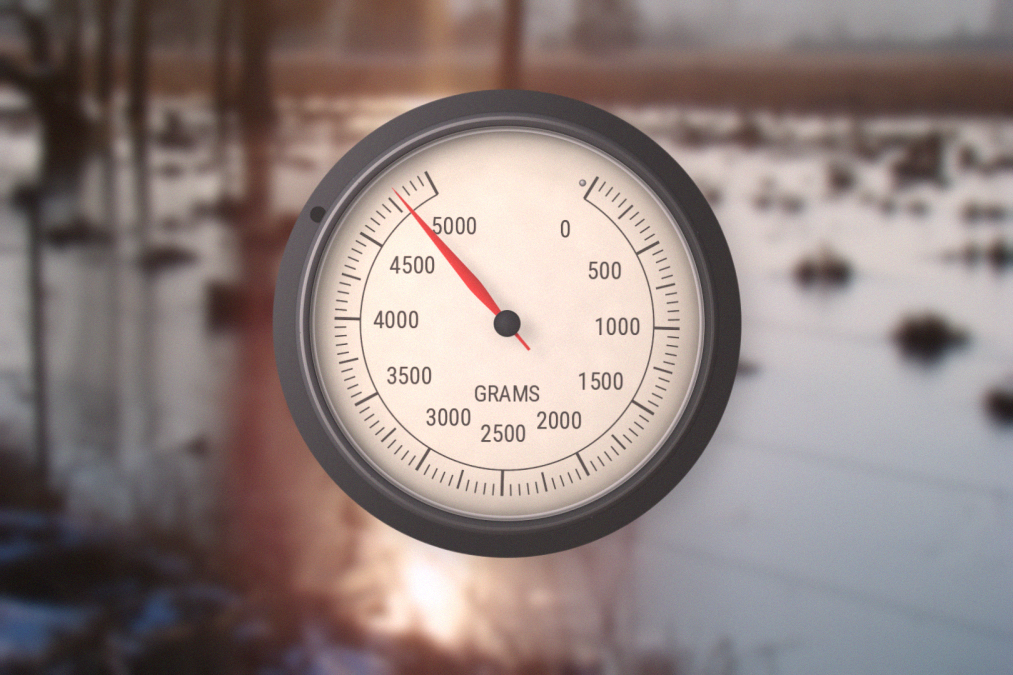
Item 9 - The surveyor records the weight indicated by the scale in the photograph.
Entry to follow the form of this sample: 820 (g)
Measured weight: 4800 (g)
